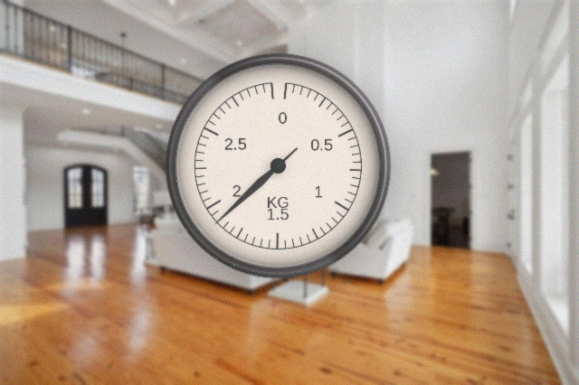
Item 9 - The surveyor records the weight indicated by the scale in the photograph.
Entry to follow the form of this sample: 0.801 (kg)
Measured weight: 1.9 (kg)
